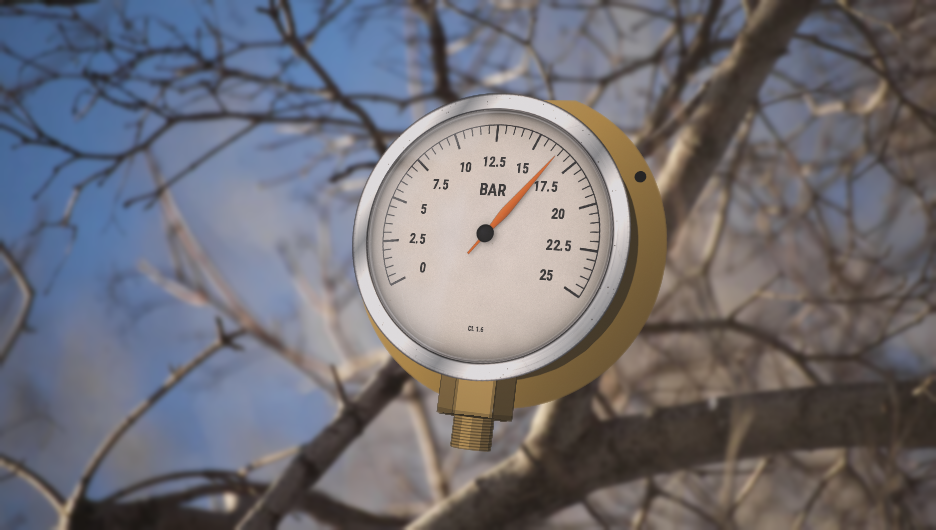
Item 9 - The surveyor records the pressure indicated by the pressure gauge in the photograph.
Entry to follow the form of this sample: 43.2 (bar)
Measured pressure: 16.5 (bar)
